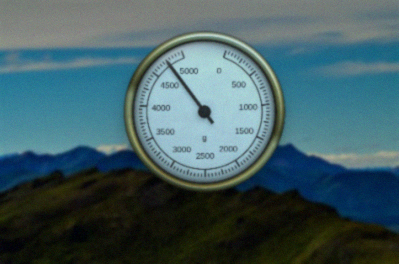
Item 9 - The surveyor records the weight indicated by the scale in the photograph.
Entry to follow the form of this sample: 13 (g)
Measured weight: 4750 (g)
